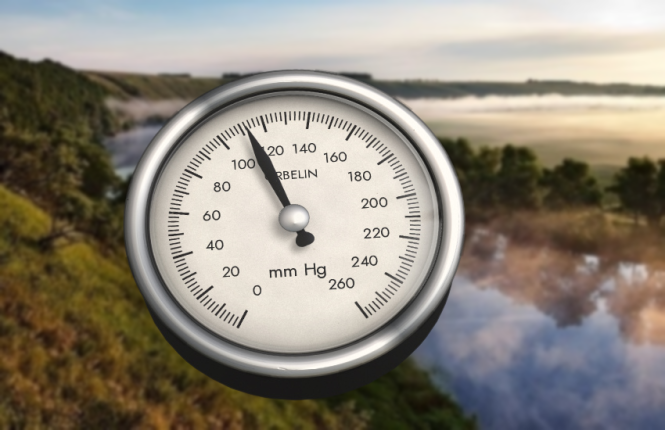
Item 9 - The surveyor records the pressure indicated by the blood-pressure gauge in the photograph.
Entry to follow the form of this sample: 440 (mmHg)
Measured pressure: 112 (mmHg)
